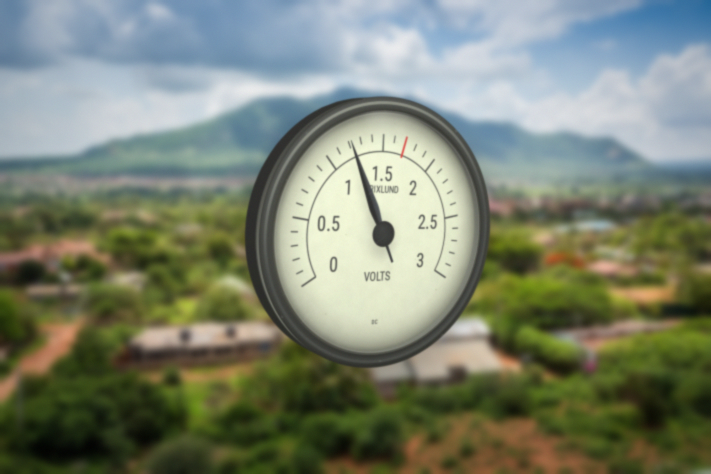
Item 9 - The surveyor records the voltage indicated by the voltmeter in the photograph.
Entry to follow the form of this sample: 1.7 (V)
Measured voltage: 1.2 (V)
